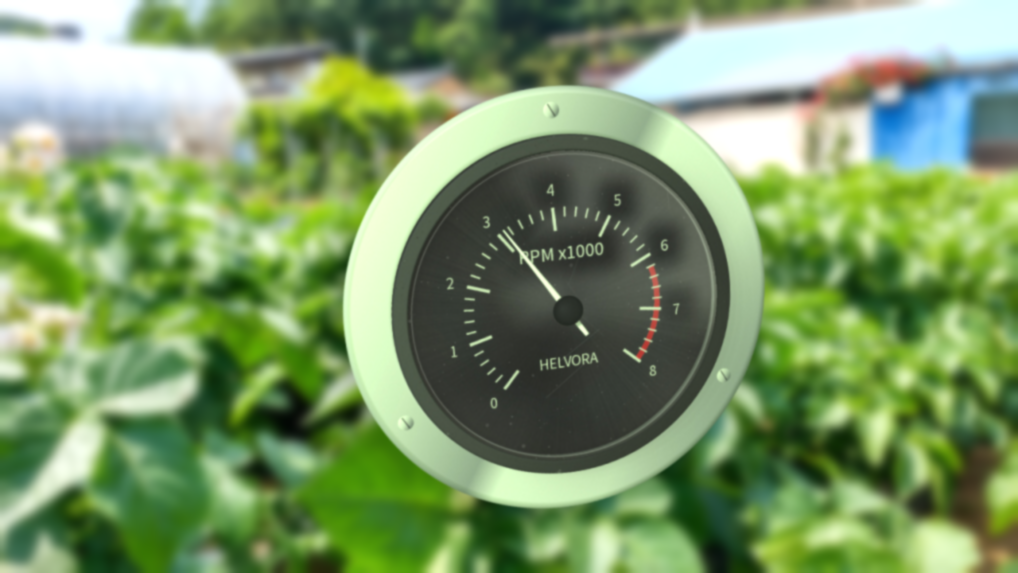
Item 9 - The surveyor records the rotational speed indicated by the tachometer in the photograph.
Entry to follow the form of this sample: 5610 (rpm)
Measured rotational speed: 3100 (rpm)
